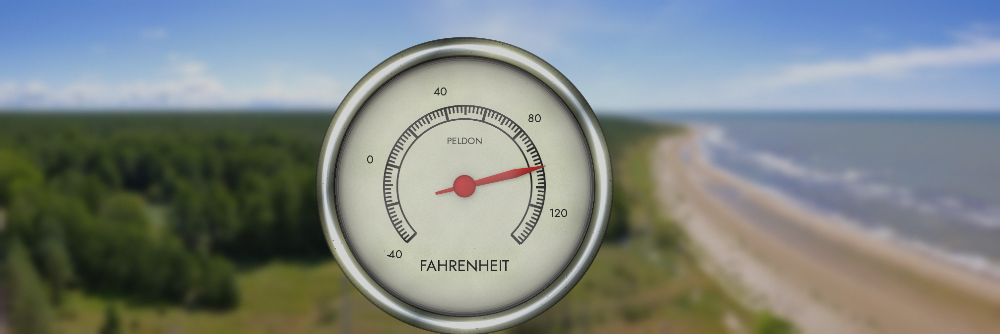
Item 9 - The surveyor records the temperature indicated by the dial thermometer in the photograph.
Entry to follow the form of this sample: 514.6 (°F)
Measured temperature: 100 (°F)
